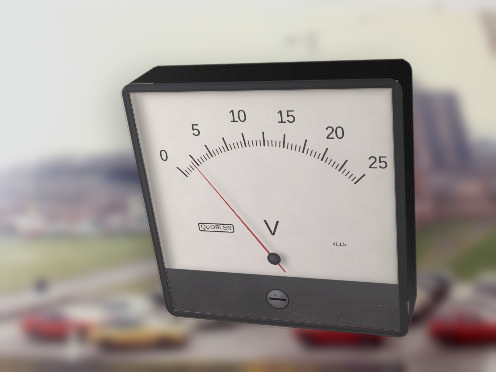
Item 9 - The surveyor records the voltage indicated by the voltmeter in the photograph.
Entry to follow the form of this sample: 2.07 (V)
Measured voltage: 2.5 (V)
